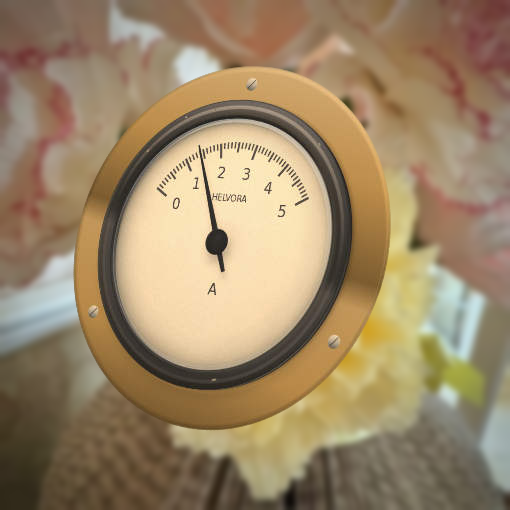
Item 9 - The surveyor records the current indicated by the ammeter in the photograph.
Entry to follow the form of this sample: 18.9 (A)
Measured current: 1.5 (A)
